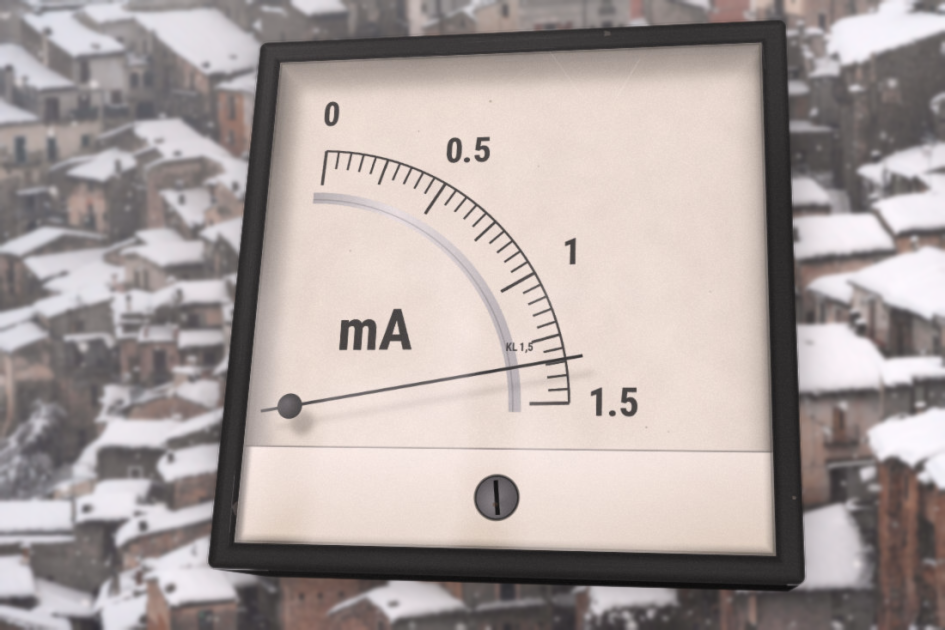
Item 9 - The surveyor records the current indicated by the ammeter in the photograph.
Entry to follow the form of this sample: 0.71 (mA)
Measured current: 1.35 (mA)
